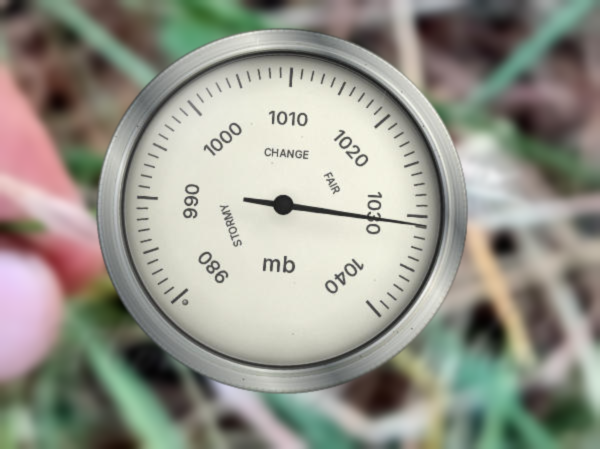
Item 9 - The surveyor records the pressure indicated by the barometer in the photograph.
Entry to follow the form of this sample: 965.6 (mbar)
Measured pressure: 1031 (mbar)
